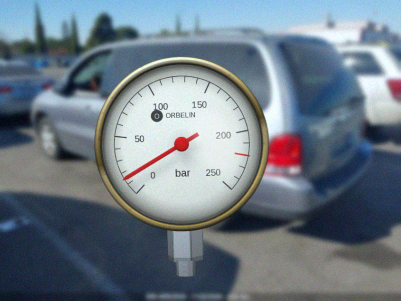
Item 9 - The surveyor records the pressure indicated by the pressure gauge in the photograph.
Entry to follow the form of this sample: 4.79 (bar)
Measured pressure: 15 (bar)
